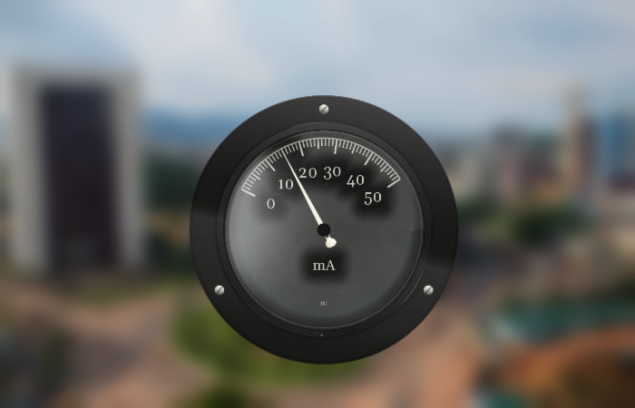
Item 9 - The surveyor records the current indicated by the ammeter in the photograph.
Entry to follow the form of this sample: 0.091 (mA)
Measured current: 15 (mA)
